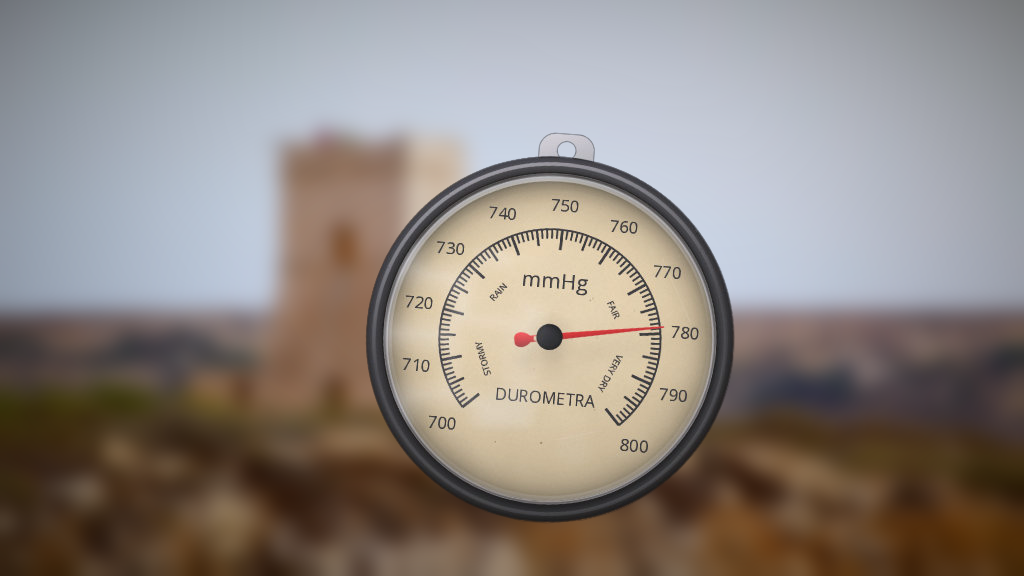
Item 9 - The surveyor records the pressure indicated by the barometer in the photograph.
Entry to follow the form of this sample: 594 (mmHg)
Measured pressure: 779 (mmHg)
